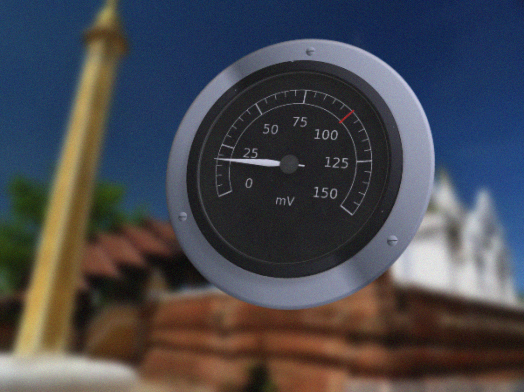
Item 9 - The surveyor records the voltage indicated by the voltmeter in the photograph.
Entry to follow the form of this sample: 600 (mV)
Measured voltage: 17.5 (mV)
